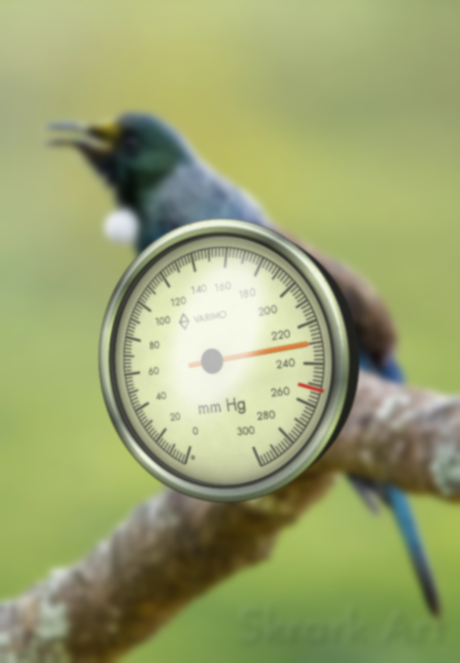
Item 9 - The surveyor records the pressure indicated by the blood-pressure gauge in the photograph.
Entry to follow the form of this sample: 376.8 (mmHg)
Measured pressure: 230 (mmHg)
